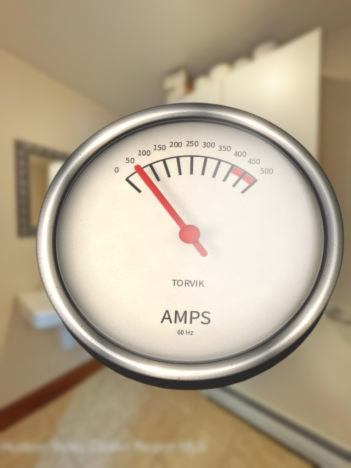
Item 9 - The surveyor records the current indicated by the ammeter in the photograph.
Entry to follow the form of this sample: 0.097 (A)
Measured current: 50 (A)
